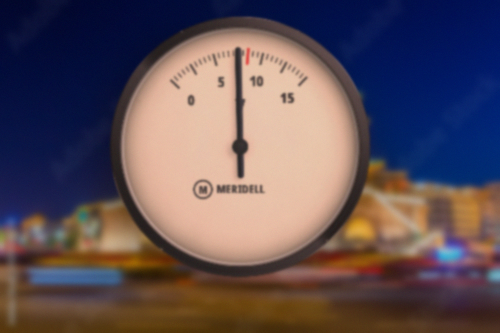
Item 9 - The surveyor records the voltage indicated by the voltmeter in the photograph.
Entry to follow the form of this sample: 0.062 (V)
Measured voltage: 7.5 (V)
